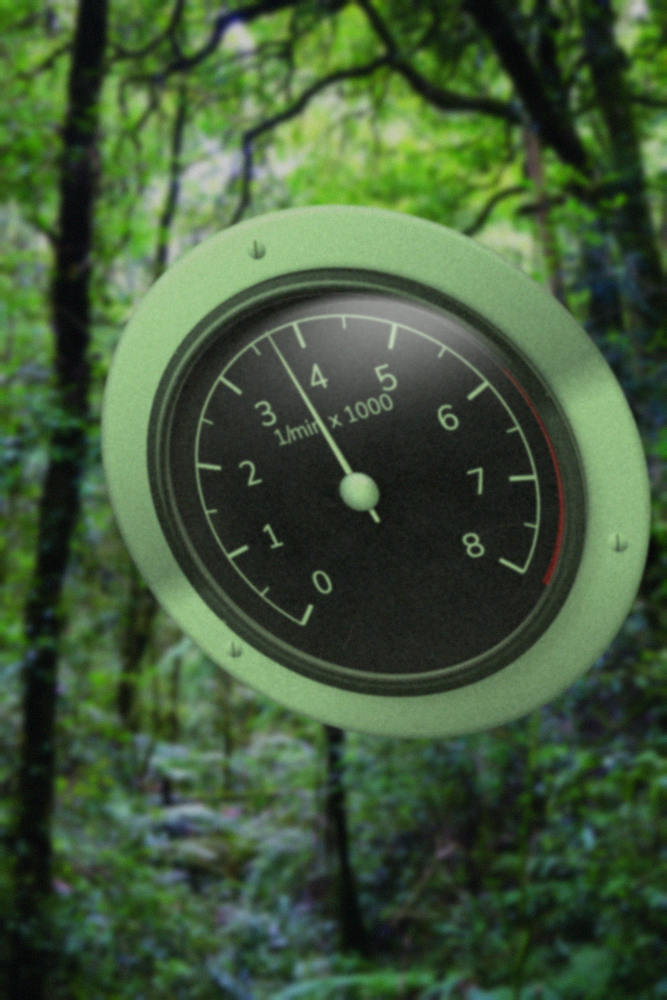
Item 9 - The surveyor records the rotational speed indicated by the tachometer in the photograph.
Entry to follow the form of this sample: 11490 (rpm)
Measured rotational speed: 3750 (rpm)
